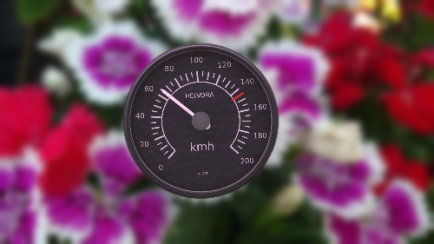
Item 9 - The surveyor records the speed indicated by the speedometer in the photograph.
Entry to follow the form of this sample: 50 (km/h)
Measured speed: 65 (km/h)
